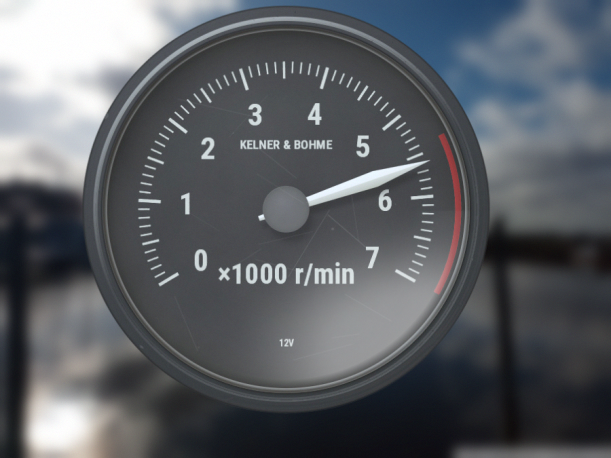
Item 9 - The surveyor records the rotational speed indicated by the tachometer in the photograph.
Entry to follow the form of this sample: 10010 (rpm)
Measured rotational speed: 5600 (rpm)
